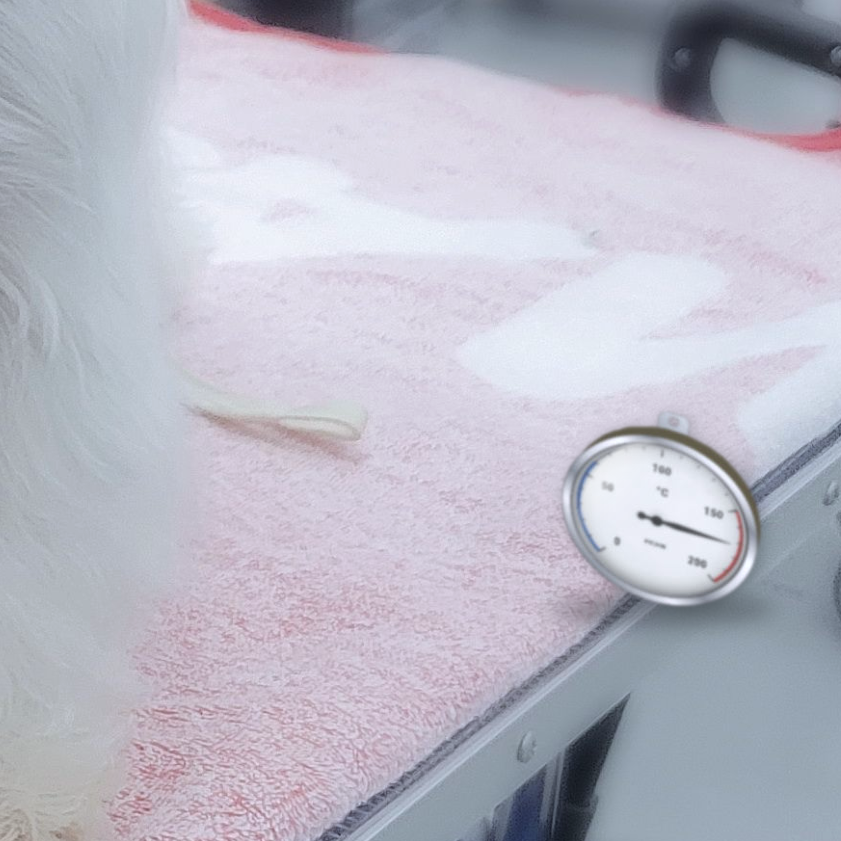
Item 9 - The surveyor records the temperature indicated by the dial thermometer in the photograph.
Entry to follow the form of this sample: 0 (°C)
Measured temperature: 170 (°C)
